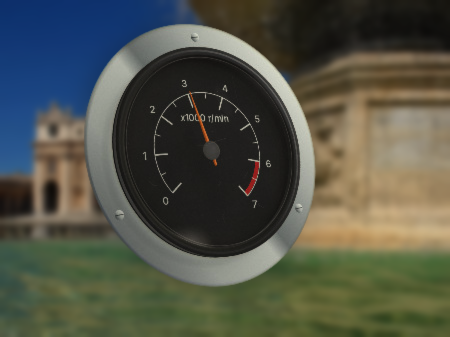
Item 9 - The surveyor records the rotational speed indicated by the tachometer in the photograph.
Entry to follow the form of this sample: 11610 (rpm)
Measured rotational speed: 3000 (rpm)
